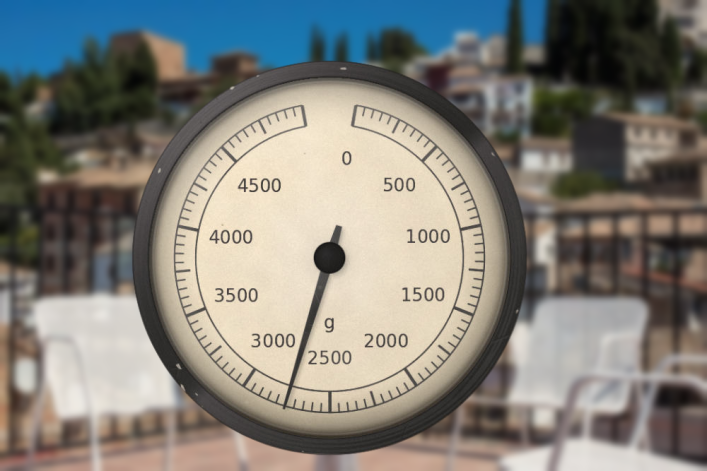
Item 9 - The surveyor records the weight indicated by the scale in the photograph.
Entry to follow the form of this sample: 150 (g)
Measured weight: 2750 (g)
